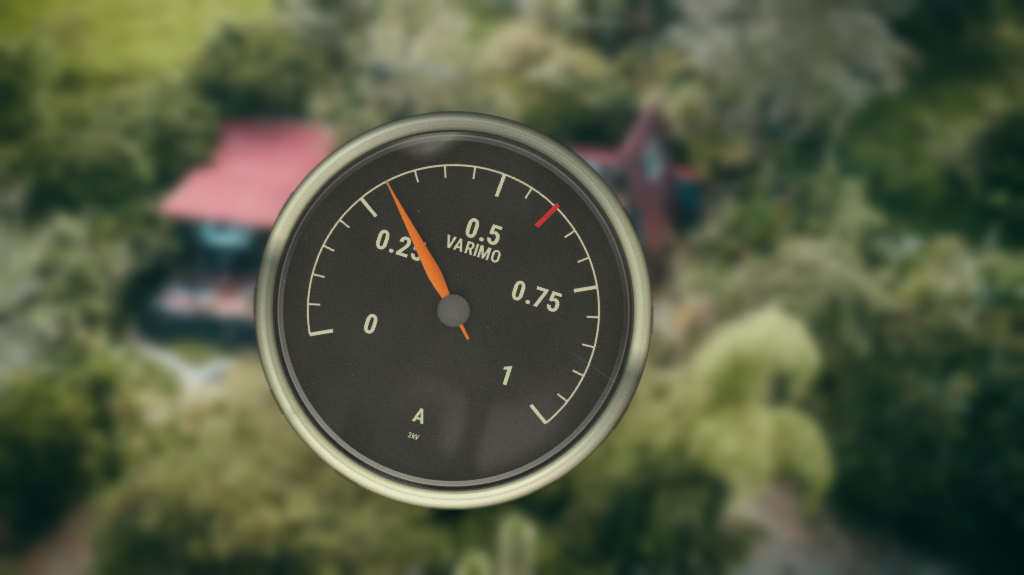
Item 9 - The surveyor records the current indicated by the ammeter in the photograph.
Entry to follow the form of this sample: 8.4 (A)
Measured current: 0.3 (A)
